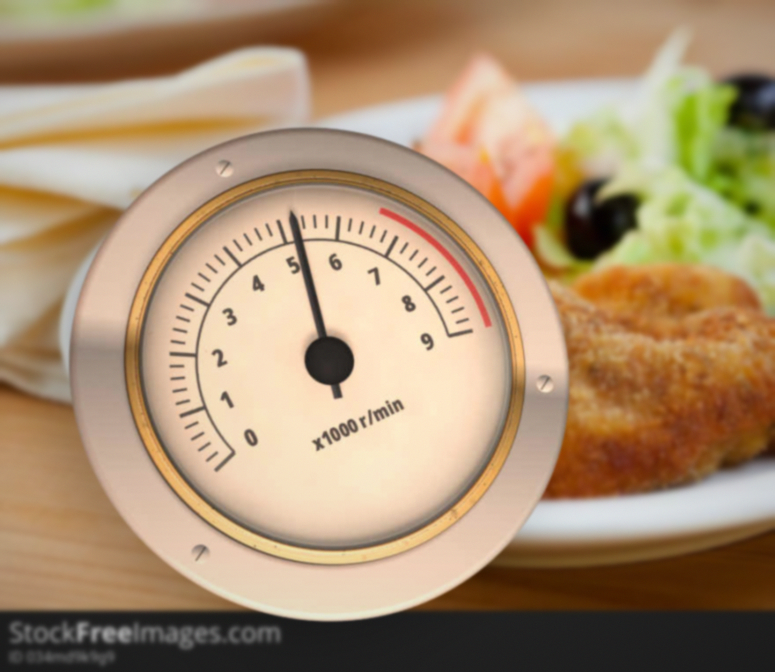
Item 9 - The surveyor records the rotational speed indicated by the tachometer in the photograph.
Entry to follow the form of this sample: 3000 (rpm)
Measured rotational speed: 5200 (rpm)
